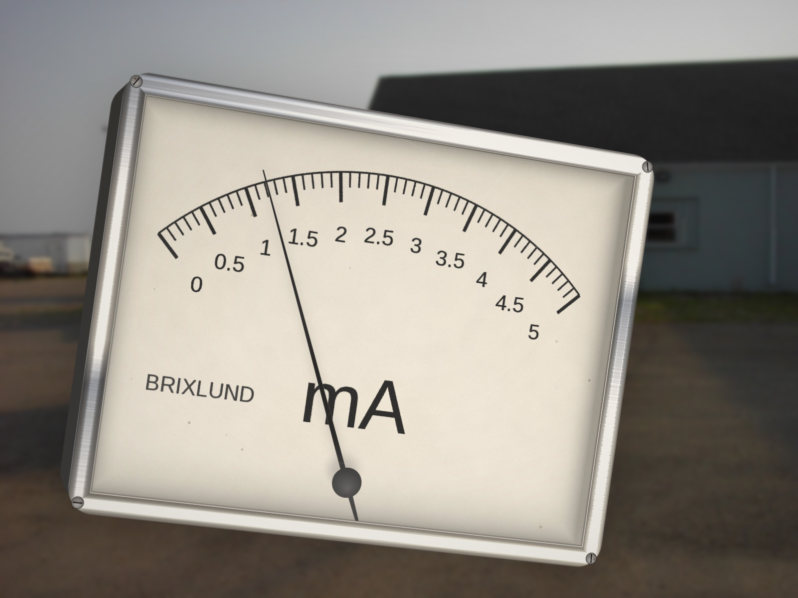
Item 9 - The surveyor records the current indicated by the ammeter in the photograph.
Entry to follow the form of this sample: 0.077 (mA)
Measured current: 1.2 (mA)
